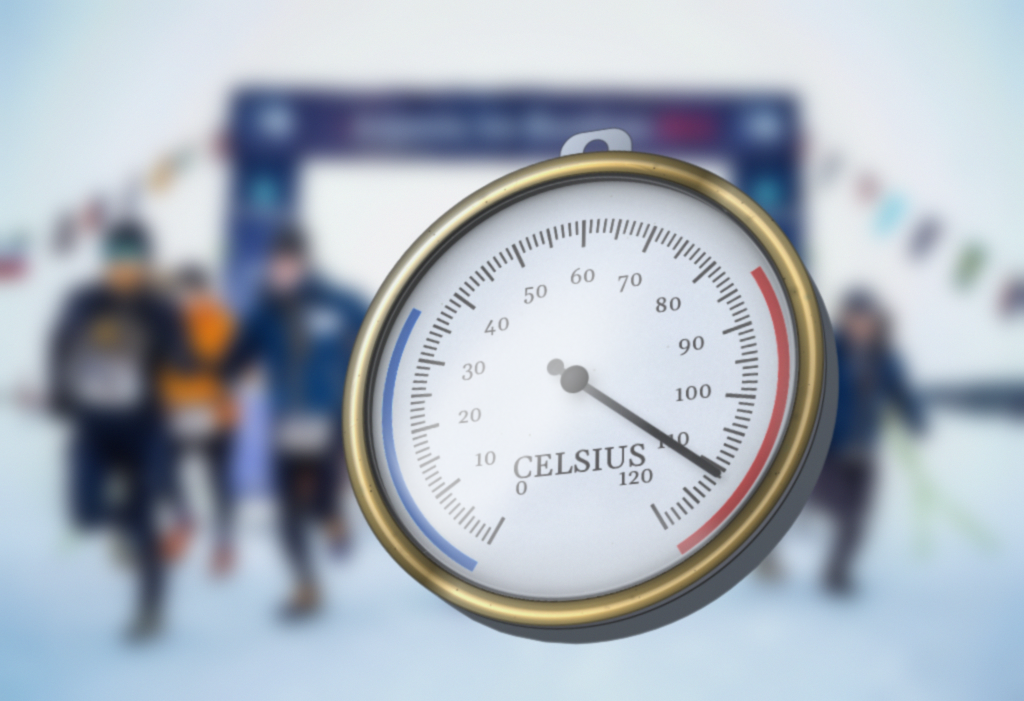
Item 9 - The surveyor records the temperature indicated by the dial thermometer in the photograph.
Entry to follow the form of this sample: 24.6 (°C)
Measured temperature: 111 (°C)
